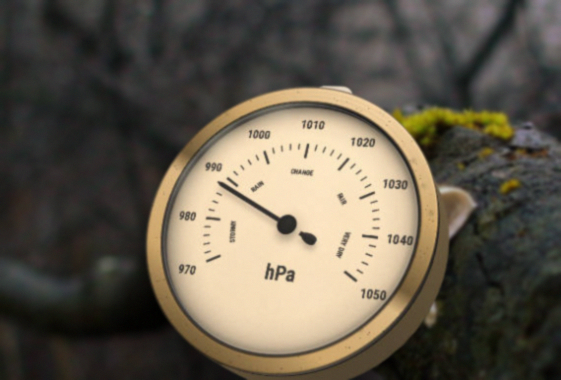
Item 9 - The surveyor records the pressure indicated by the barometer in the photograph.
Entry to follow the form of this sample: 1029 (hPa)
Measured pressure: 988 (hPa)
